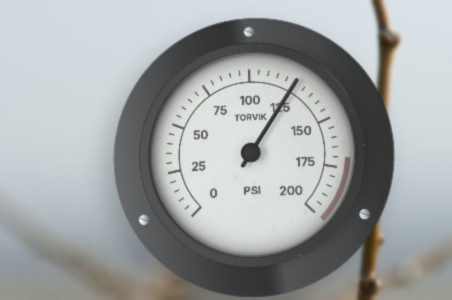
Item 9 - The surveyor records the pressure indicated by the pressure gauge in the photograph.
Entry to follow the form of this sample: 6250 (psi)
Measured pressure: 125 (psi)
